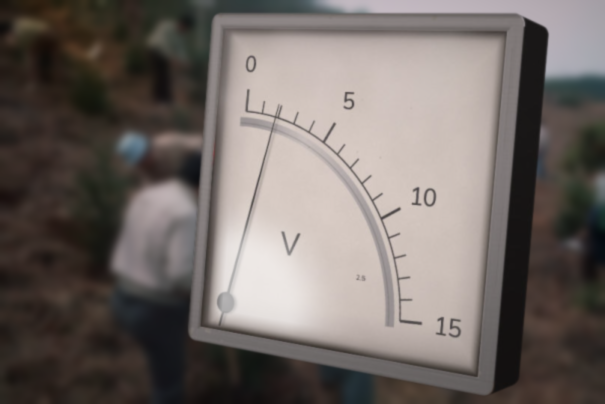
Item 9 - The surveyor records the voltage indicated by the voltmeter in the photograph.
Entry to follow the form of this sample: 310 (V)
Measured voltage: 2 (V)
